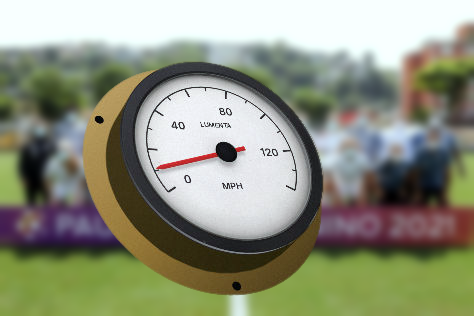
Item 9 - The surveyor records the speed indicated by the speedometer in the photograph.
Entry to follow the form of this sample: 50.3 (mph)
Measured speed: 10 (mph)
